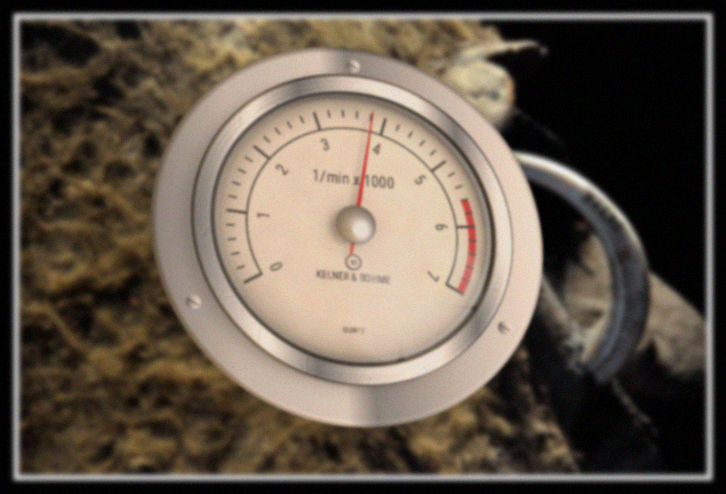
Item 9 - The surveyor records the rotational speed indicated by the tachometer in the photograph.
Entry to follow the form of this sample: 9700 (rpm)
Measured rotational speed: 3800 (rpm)
